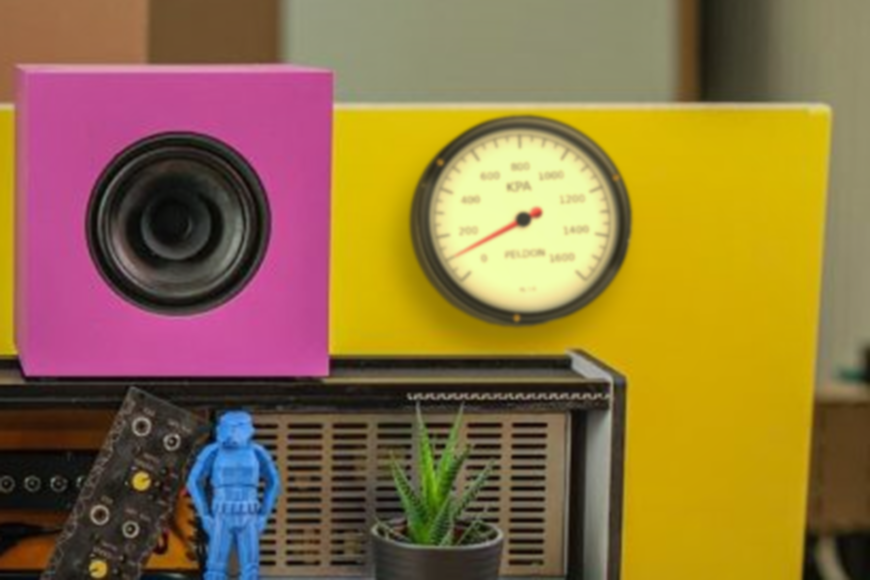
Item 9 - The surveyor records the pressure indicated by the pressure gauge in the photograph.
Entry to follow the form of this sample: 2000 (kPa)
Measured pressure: 100 (kPa)
